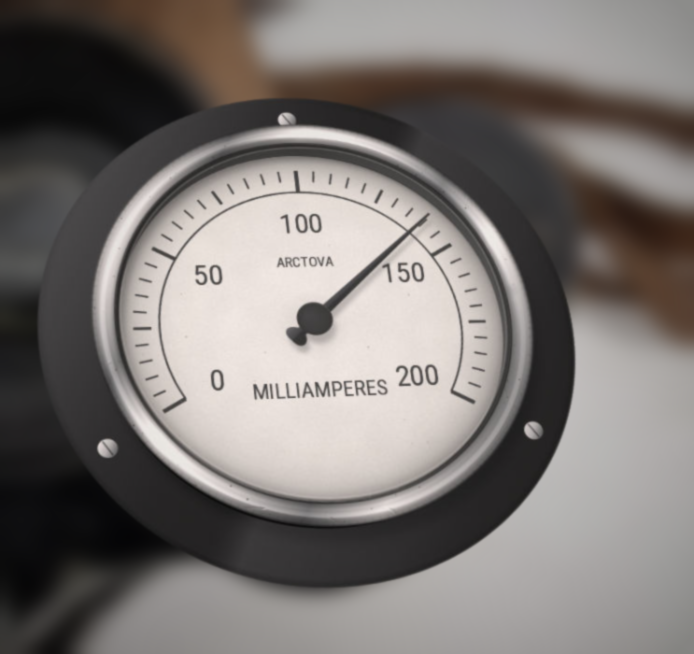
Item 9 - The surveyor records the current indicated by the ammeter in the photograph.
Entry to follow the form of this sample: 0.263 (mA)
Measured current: 140 (mA)
